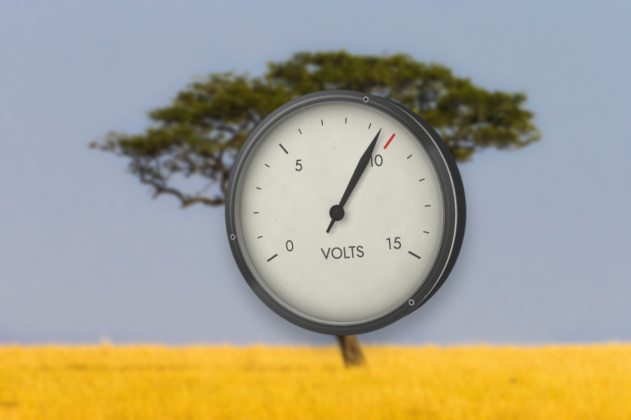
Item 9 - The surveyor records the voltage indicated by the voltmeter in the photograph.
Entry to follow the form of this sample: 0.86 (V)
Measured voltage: 9.5 (V)
